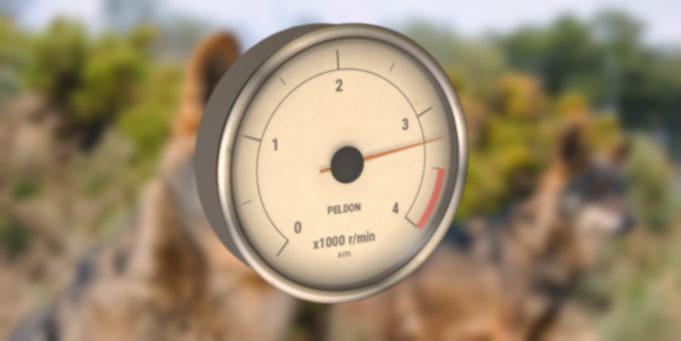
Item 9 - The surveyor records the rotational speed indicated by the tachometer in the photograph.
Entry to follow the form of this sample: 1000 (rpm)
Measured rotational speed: 3250 (rpm)
